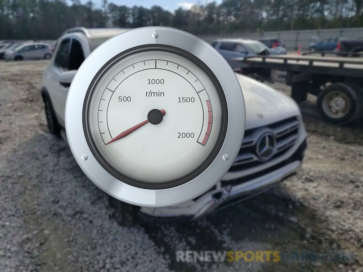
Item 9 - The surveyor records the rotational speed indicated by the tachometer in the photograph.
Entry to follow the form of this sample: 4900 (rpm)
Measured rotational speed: 0 (rpm)
